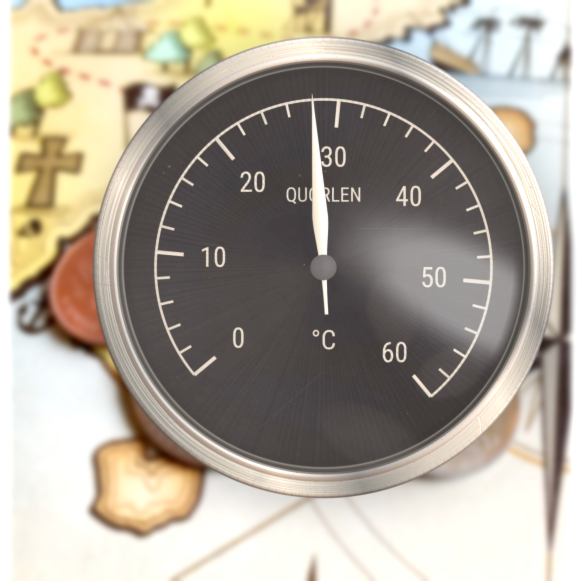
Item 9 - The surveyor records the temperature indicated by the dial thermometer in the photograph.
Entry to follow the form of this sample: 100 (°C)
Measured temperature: 28 (°C)
